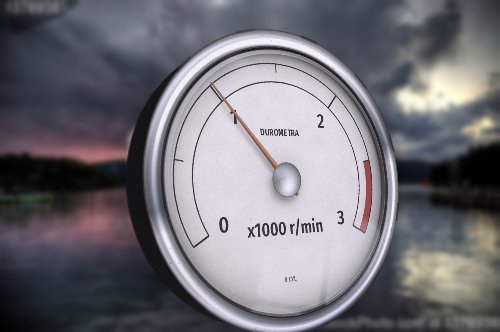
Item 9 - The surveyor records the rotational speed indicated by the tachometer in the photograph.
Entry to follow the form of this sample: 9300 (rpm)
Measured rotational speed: 1000 (rpm)
